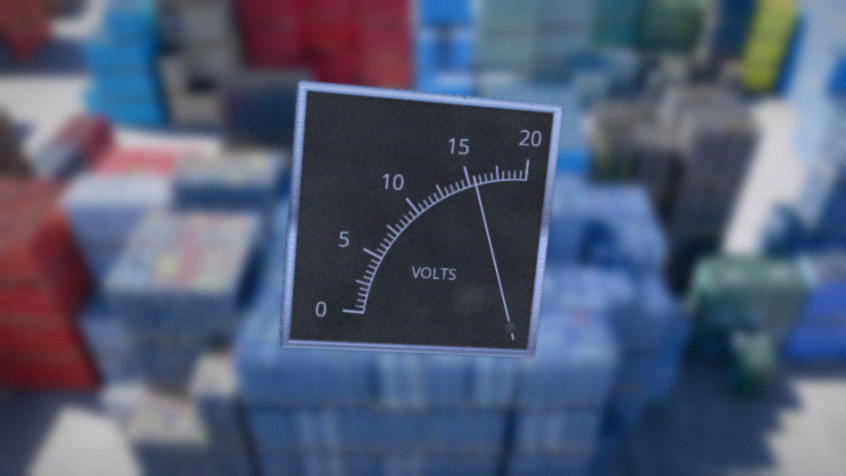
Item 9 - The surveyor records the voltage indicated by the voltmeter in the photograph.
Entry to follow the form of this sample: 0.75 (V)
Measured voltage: 15.5 (V)
